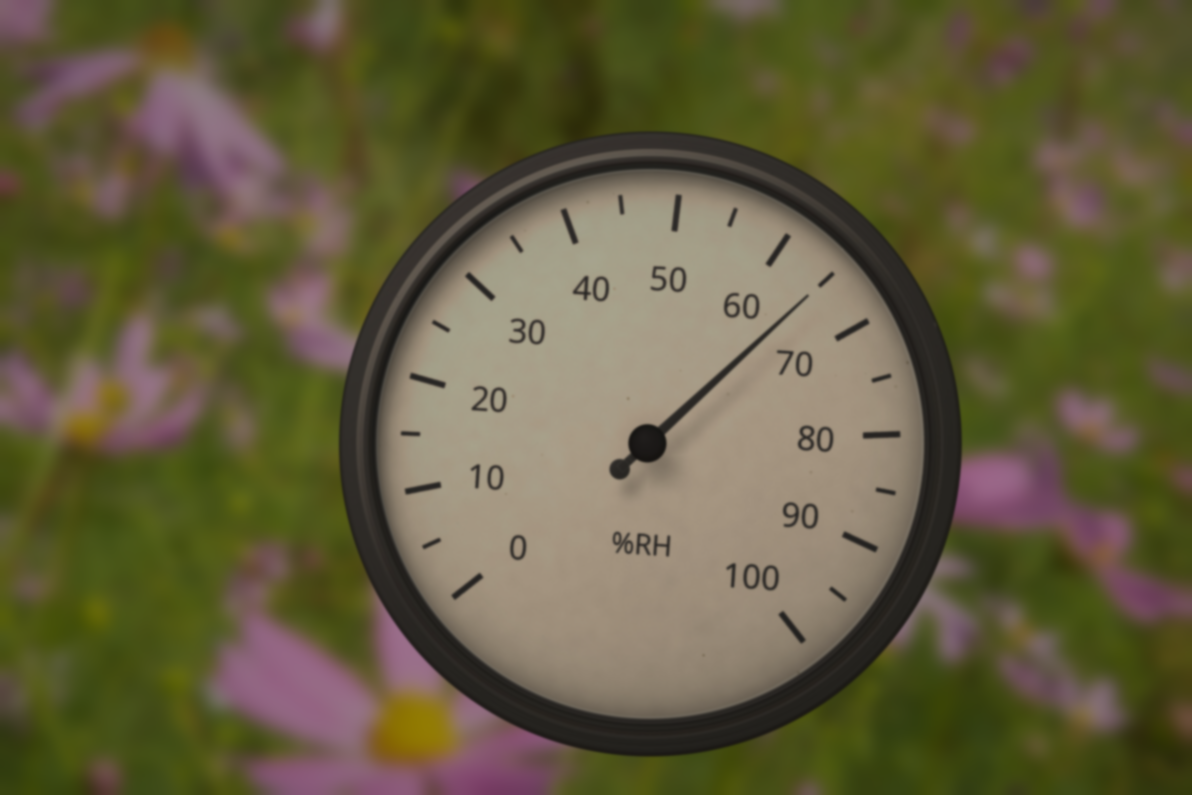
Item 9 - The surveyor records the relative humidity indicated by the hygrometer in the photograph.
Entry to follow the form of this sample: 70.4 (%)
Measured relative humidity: 65 (%)
